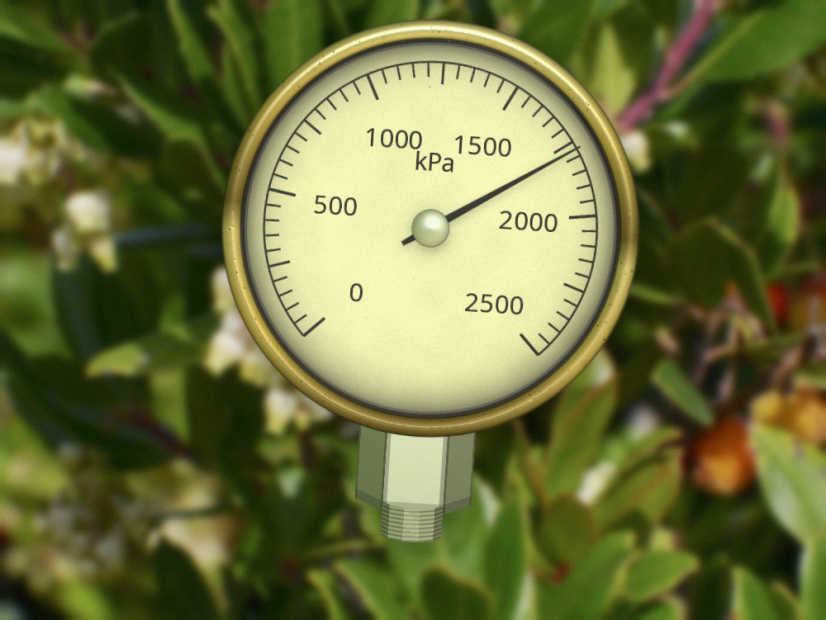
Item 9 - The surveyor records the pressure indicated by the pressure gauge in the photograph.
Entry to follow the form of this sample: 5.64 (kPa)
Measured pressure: 1775 (kPa)
